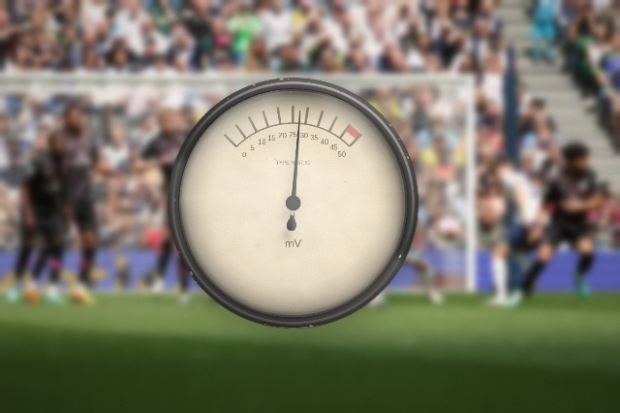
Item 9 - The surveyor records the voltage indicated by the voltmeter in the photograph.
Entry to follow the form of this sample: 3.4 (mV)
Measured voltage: 27.5 (mV)
